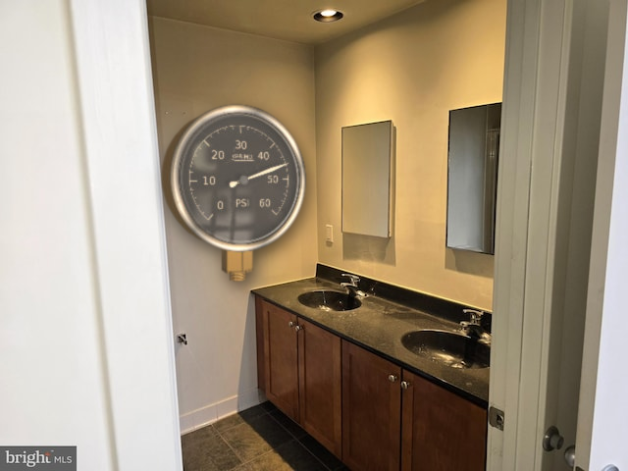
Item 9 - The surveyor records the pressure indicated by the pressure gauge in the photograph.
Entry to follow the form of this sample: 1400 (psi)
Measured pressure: 46 (psi)
